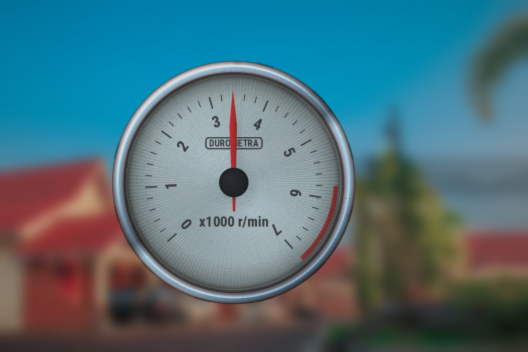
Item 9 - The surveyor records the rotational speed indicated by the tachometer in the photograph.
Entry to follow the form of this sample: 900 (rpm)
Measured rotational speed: 3400 (rpm)
